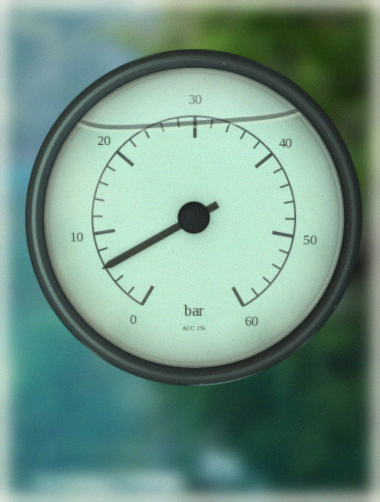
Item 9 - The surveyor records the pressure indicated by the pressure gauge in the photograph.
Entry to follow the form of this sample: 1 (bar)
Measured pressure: 6 (bar)
